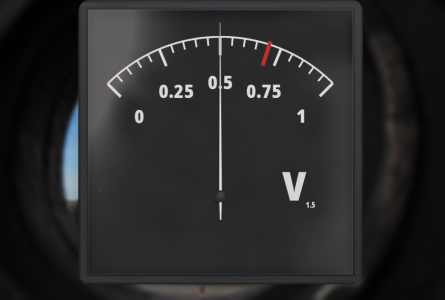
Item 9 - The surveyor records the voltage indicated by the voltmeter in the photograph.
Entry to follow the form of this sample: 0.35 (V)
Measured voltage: 0.5 (V)
